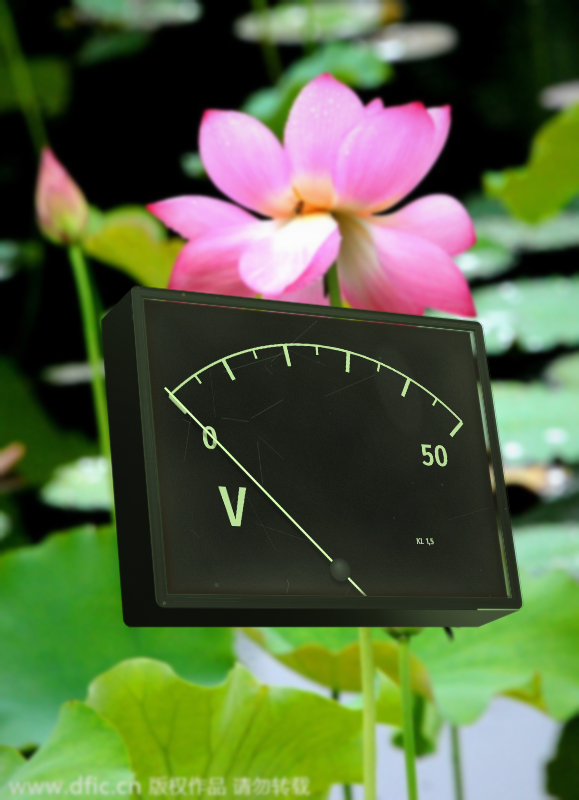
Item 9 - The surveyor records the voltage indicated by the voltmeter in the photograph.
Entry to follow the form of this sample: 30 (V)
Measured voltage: 0 (V)
